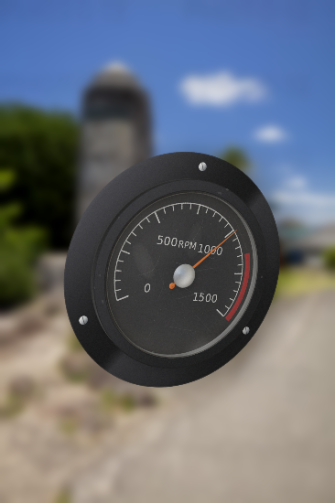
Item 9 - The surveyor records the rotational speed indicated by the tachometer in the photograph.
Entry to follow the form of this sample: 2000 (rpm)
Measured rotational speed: 1000 (rpm)
